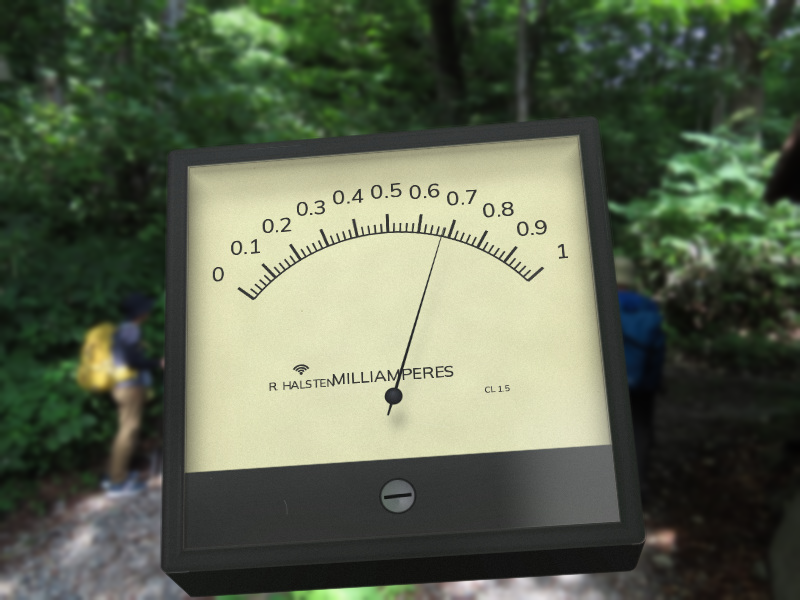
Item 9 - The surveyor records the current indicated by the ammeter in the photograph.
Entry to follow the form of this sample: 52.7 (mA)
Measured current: 0.68 (mA)
